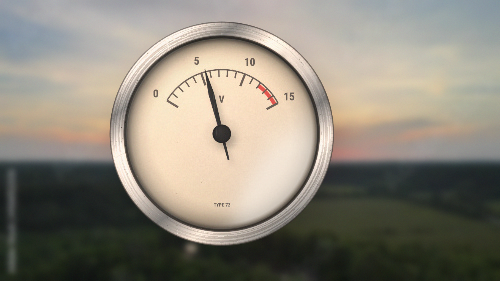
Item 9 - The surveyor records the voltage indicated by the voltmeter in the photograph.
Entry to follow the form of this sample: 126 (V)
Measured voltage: 5.5 (V)
